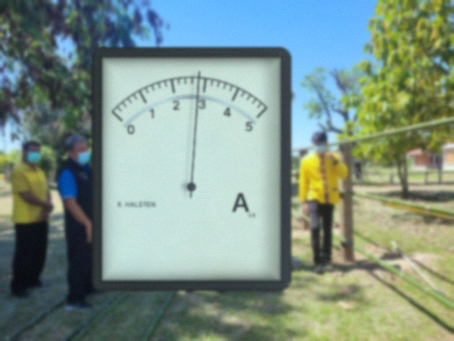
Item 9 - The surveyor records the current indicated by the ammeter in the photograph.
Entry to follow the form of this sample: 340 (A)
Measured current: 2.8 (A)
